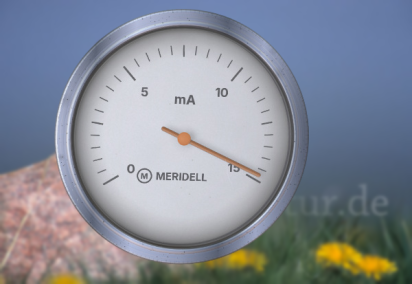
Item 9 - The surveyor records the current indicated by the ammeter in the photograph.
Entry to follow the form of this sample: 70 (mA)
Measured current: 14.75 (mA)
